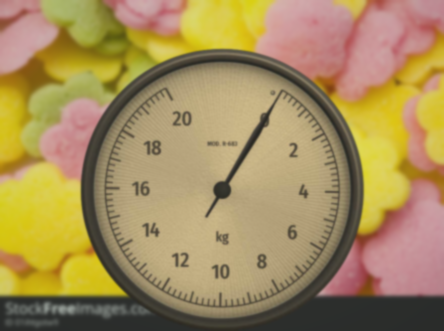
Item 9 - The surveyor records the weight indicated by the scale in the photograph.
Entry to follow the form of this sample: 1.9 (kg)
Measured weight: 0 (kg)
